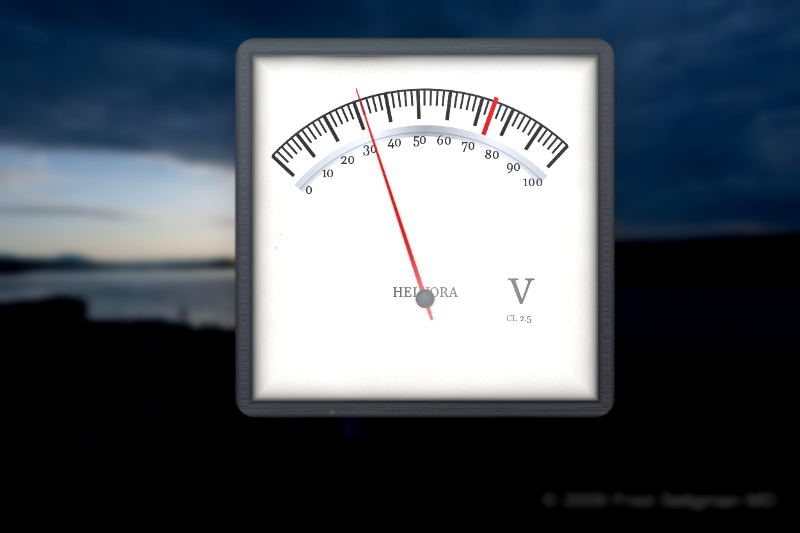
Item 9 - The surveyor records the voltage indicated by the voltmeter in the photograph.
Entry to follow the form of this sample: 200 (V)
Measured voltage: 32 (V)
